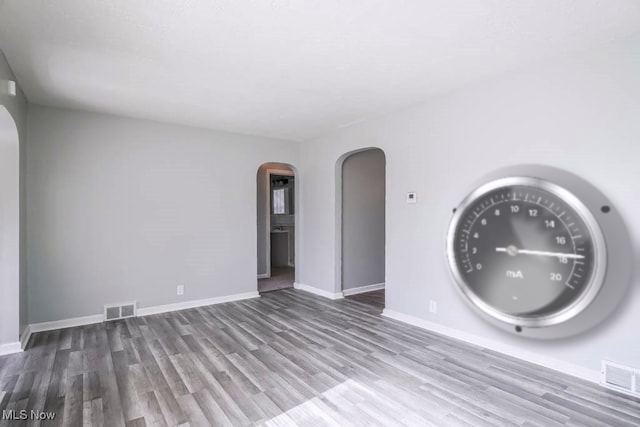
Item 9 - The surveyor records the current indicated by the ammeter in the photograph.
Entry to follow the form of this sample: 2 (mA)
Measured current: 17.5 (mA)
